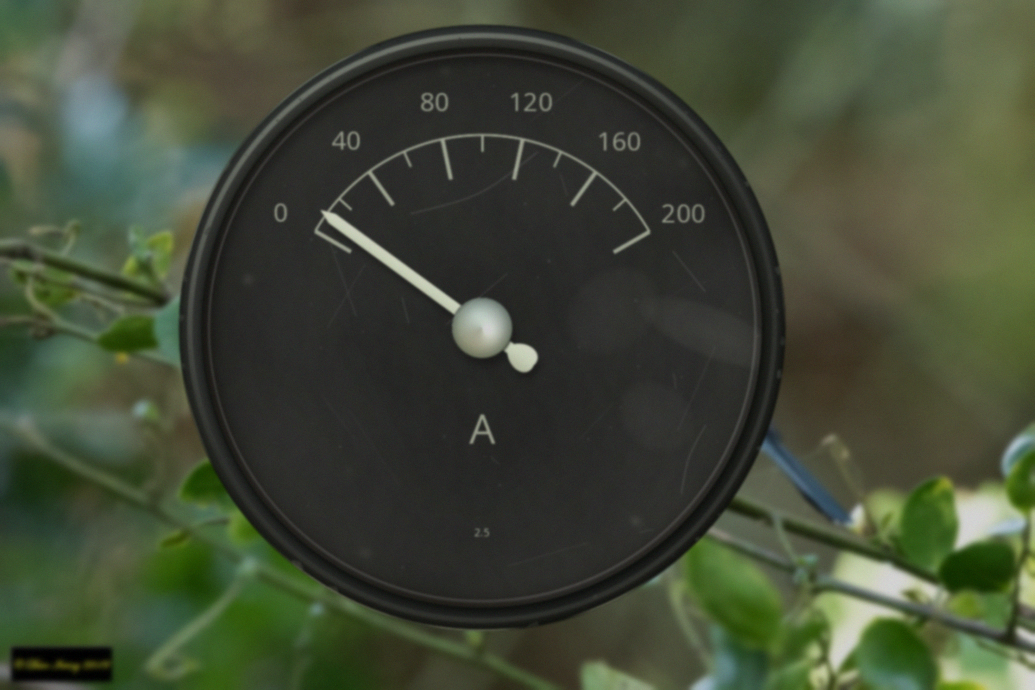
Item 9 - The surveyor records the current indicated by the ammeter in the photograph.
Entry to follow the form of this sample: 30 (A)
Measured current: 10 (A)
